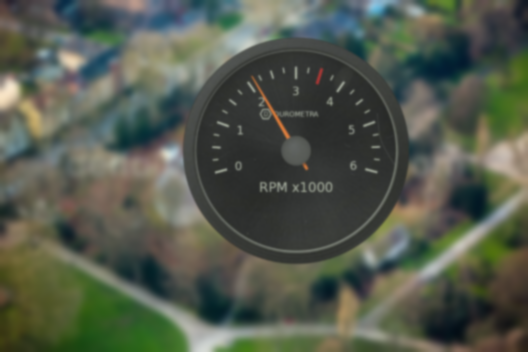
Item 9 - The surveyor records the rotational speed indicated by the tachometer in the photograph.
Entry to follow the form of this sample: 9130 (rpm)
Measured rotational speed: 2125 (rpm)
